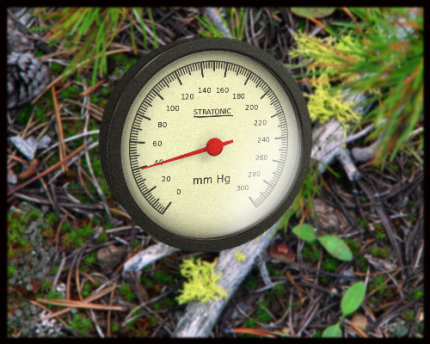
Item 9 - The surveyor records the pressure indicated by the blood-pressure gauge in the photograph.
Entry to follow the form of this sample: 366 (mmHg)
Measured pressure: 40 (mmHg)
